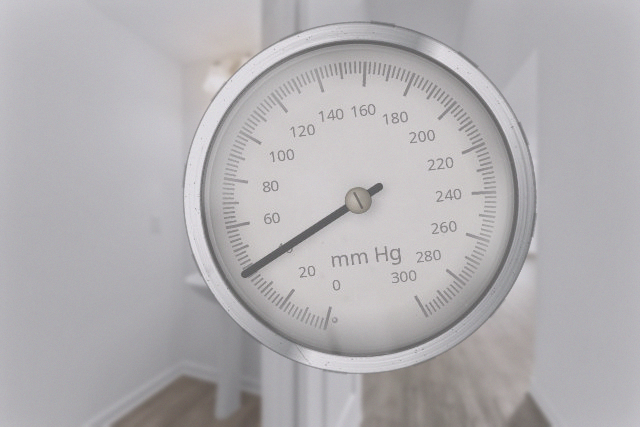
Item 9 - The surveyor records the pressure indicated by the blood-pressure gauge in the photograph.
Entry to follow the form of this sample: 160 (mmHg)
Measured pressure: 40 (mmHg)
